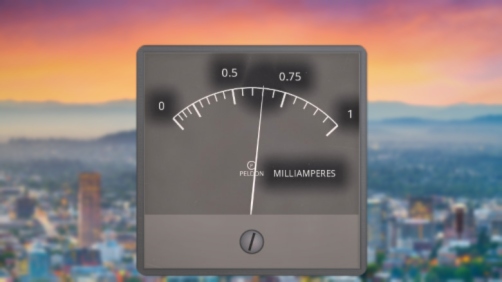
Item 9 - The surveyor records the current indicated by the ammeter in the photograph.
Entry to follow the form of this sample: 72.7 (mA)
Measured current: 0.65 (mA)
